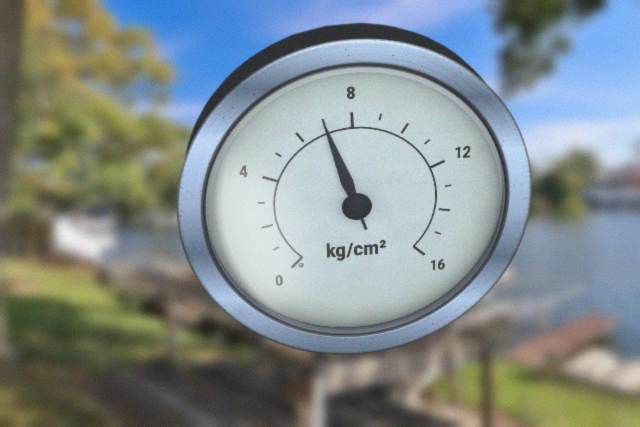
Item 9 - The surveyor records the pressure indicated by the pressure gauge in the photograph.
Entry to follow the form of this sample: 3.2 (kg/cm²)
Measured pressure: 7 (kg/cm²)
